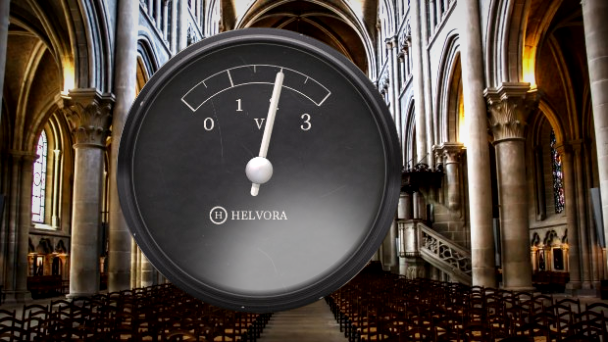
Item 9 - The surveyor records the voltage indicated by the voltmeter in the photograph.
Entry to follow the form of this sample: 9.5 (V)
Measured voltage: 2 (V)
